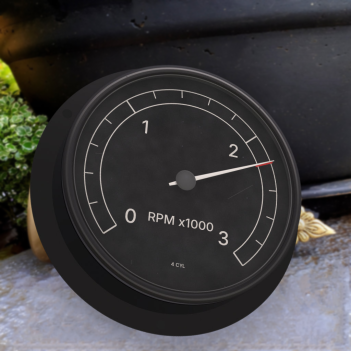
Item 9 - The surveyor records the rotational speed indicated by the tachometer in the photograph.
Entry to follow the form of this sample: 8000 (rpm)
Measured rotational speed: 2200 (rpm)
